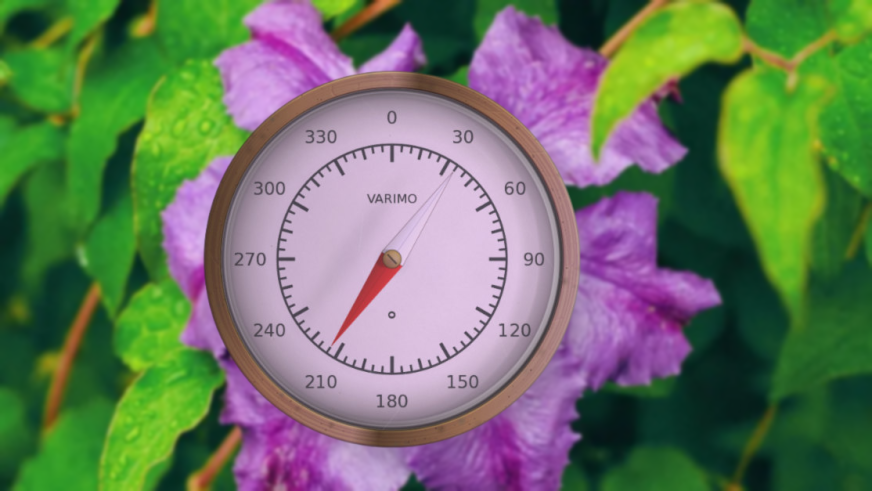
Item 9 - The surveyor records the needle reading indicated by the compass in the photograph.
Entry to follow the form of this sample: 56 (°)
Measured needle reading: 215 (°)
